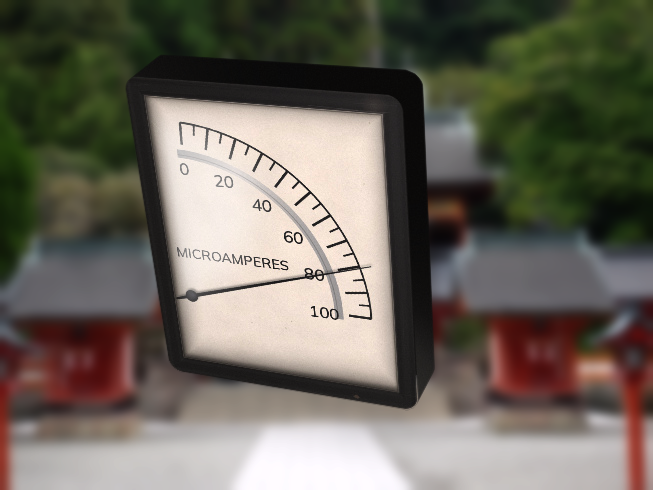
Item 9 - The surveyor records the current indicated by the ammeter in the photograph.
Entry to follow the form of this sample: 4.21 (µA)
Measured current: 80 (µA)
